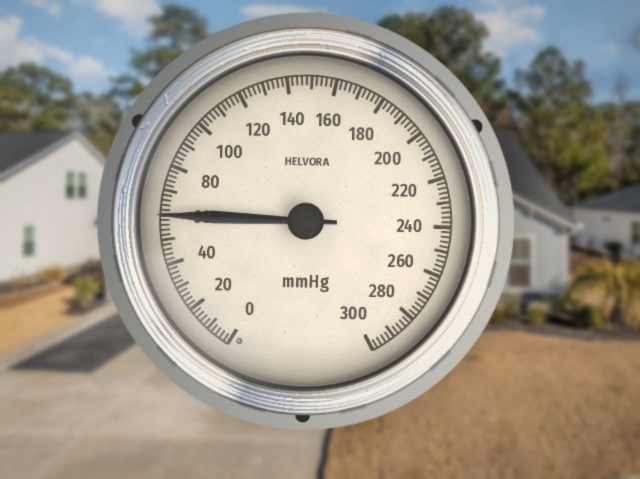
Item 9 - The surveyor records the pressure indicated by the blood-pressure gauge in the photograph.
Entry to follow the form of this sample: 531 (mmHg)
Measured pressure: 60 (mmHg)
